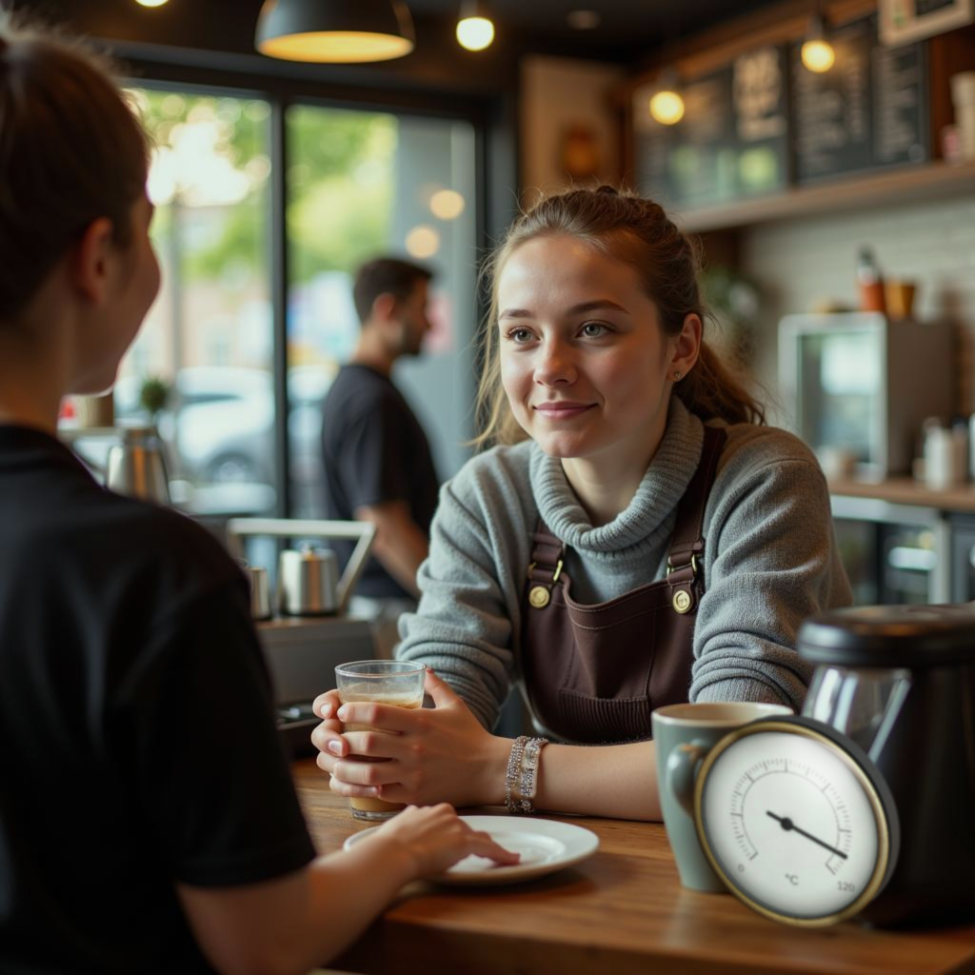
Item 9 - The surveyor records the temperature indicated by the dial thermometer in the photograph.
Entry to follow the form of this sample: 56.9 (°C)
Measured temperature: 110 (°C)
